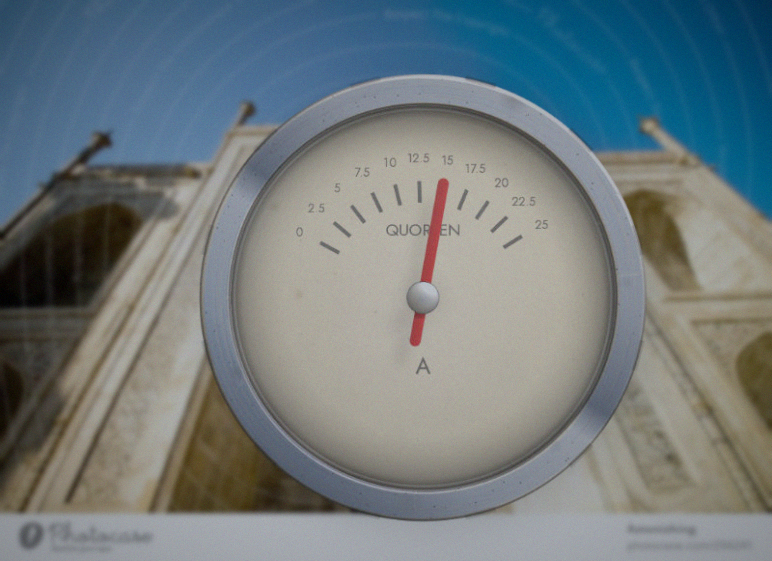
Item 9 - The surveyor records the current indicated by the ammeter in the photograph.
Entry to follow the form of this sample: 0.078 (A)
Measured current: 15 (A)
